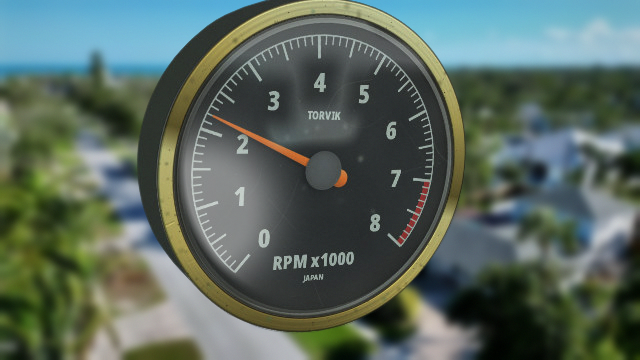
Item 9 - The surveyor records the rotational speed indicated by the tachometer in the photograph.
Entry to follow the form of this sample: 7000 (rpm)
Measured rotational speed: 2200 (rpm)
